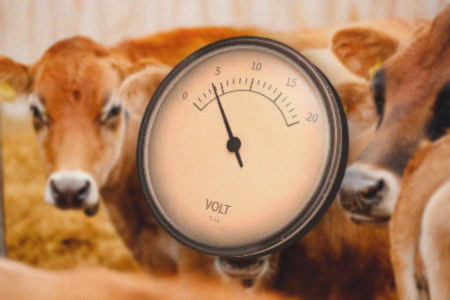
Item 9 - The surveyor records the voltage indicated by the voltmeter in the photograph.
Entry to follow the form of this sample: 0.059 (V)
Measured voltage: 4 (V)
